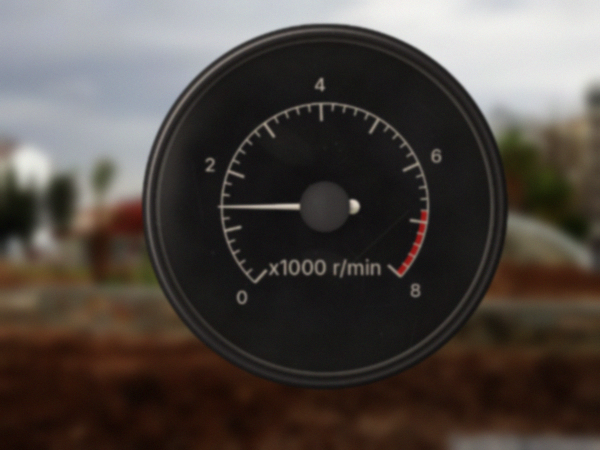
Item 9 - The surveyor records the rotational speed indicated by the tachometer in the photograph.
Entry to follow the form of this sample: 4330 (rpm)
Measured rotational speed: 1400 (rpm)
